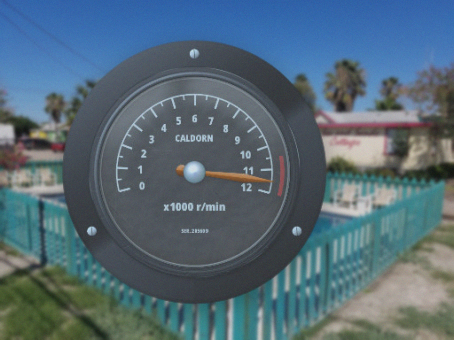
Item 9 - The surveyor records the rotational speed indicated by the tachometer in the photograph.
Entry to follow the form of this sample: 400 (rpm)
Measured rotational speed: 11500 (rpm)
